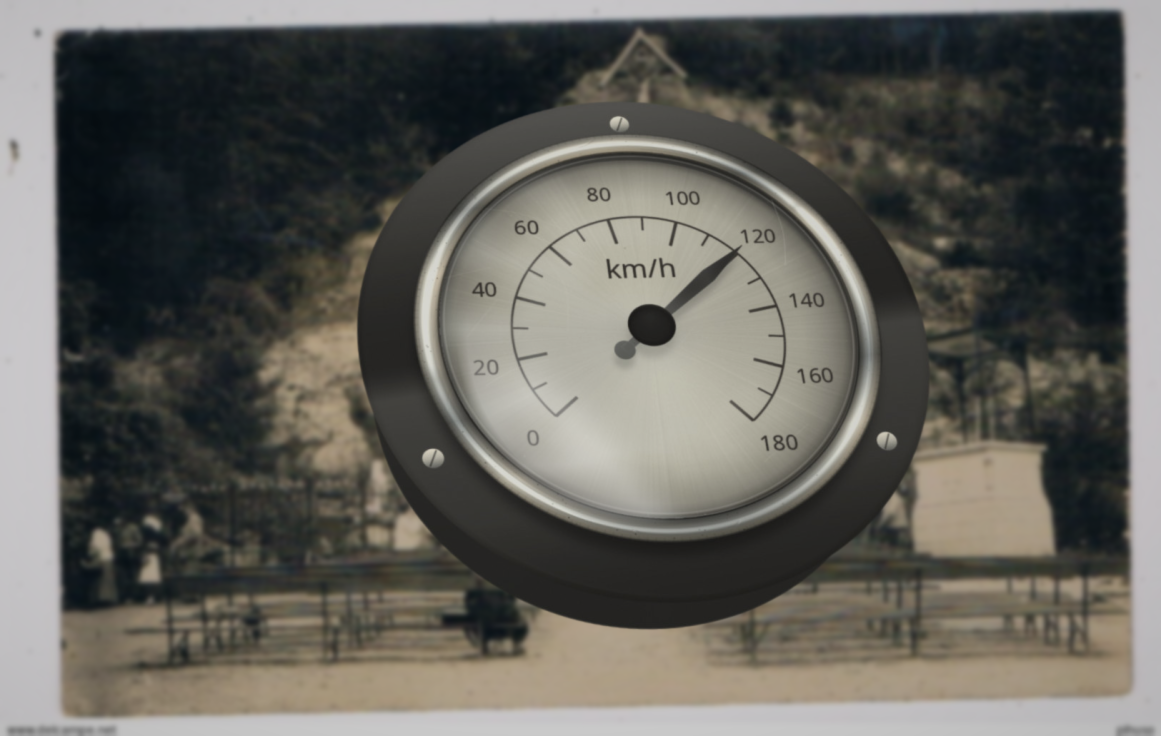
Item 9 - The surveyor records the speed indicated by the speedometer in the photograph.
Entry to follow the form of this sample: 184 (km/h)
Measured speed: 120 (km/h)
